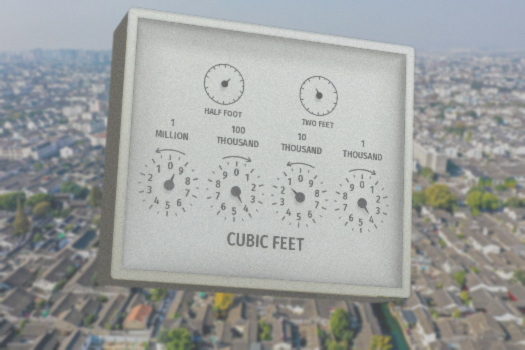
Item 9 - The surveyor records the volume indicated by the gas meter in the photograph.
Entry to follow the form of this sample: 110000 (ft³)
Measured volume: 941400 (ft³)
